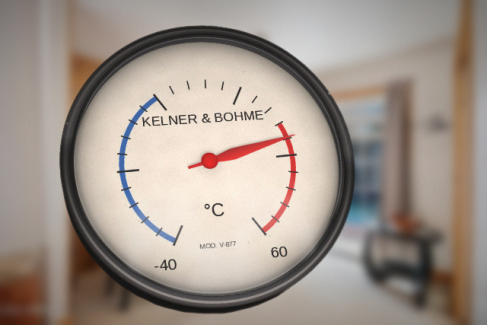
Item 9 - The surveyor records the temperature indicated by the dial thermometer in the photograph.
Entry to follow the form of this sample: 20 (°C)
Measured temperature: 36 (°C)
